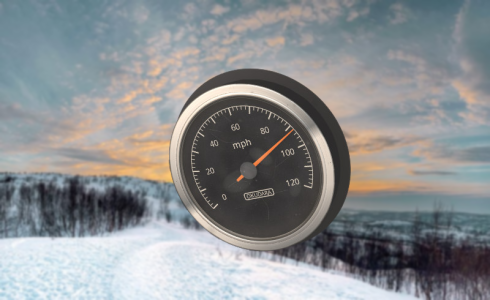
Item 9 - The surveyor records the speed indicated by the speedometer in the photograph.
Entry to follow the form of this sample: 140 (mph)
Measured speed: 92 (mph)
